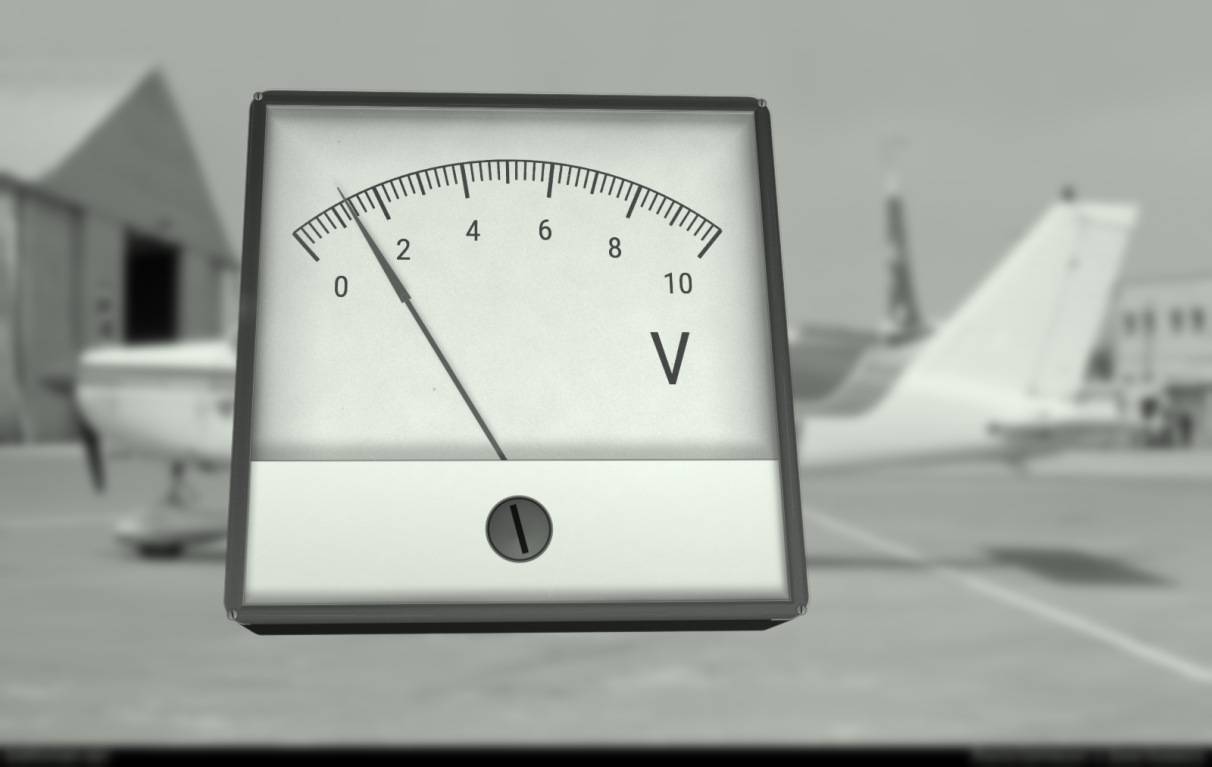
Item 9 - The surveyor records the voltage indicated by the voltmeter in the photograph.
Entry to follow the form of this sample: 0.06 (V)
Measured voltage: 1.3 (V)
